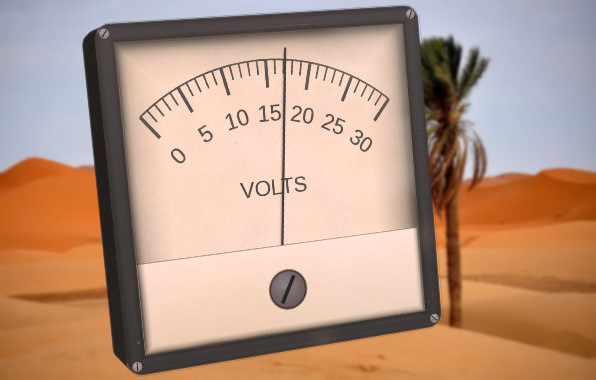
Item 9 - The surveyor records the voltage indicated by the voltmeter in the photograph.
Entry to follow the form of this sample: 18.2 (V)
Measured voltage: 17 (V)
